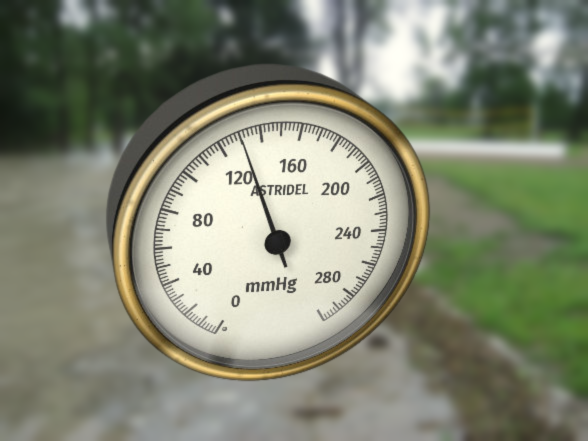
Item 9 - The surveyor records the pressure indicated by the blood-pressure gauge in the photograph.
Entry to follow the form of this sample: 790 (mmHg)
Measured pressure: 130 (mmHg)
